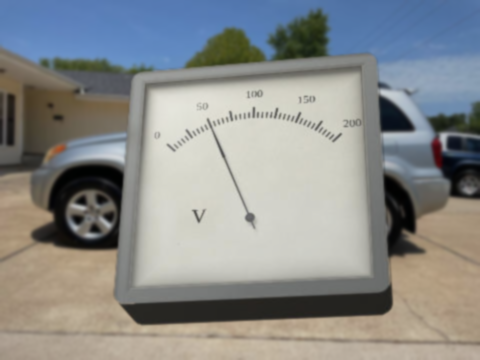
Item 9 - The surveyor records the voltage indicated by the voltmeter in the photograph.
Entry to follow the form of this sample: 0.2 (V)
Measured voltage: 50 (V)
